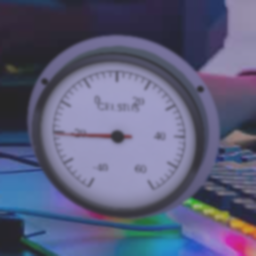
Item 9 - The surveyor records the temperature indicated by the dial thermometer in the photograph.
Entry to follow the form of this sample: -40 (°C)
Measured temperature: -20 (°C)
